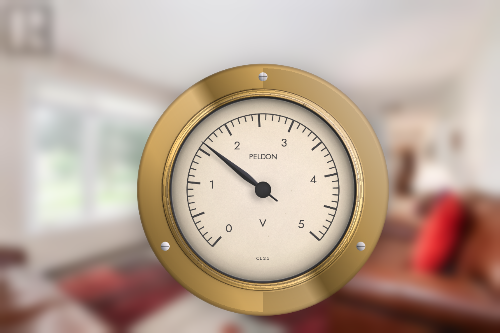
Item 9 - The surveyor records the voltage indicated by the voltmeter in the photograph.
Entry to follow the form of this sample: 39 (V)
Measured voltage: 1.6 (V)
